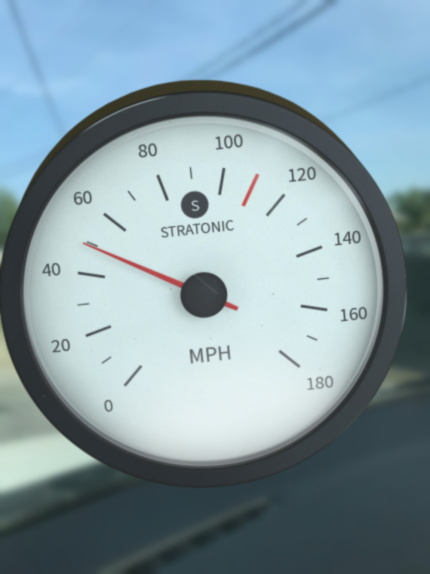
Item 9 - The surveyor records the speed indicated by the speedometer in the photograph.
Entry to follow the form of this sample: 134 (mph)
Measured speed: 50 (mph)
